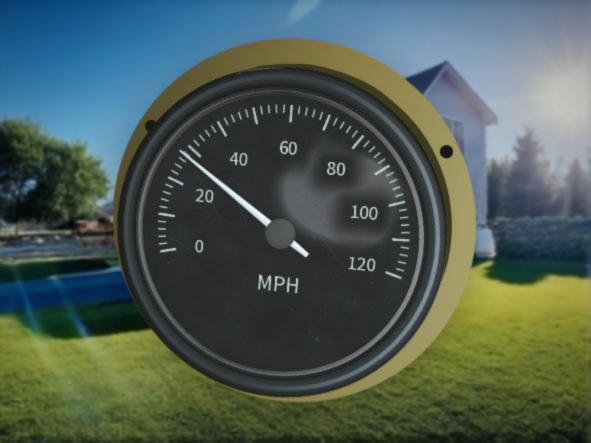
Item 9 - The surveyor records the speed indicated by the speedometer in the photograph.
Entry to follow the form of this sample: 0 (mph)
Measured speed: 28 (mph)
